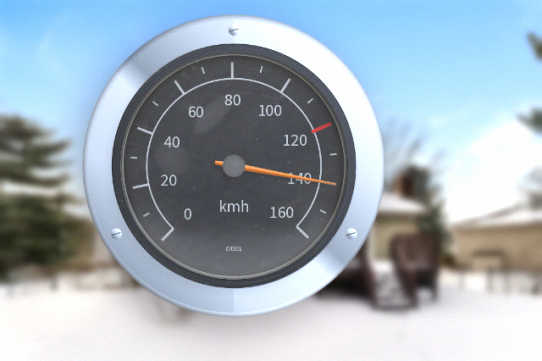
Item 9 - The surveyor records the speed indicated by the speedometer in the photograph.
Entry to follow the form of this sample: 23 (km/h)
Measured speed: 140 (km/h)
